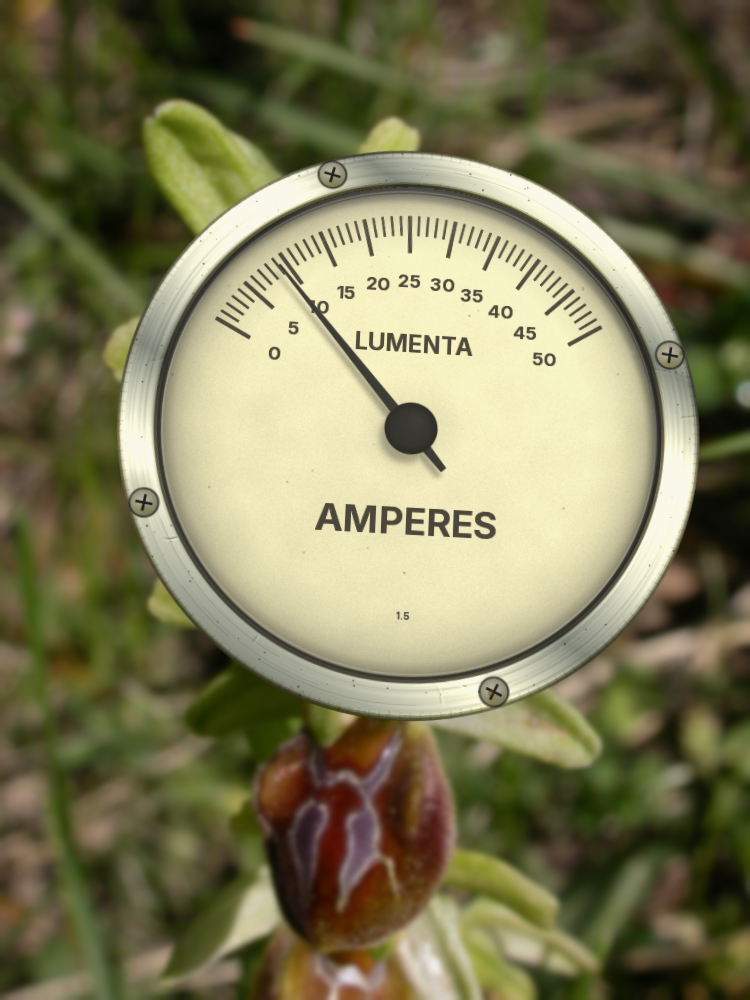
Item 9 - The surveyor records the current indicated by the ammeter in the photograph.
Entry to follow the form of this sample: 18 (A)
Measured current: 9 (A)
